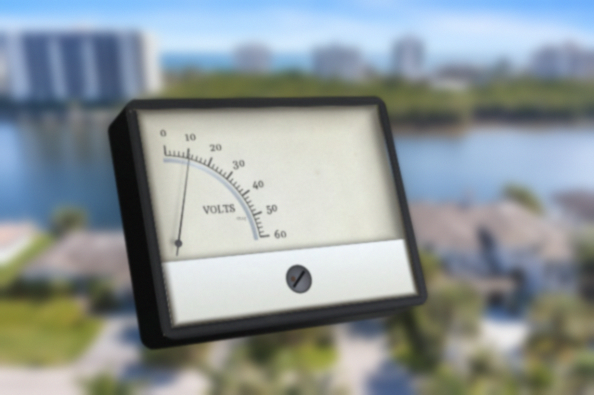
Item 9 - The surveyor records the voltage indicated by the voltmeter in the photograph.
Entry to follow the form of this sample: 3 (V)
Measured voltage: 10 (V)
